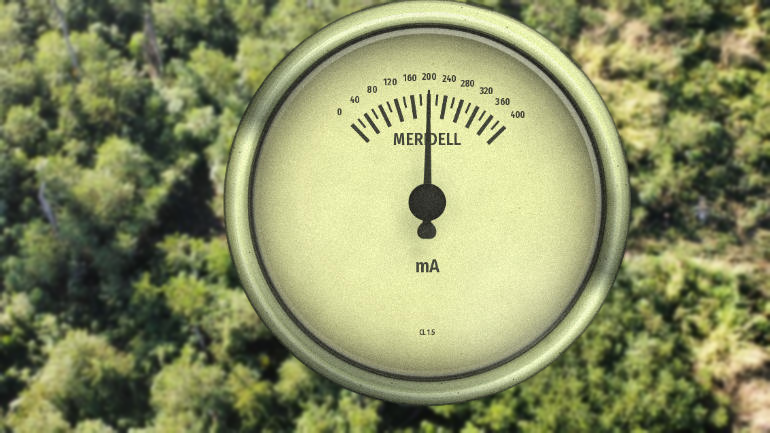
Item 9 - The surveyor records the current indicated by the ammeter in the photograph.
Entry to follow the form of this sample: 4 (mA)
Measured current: 200 (mA)
